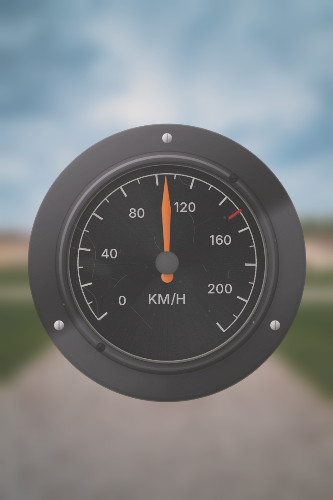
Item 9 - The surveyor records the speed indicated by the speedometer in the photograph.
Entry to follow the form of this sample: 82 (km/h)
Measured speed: 105 (km/h)
